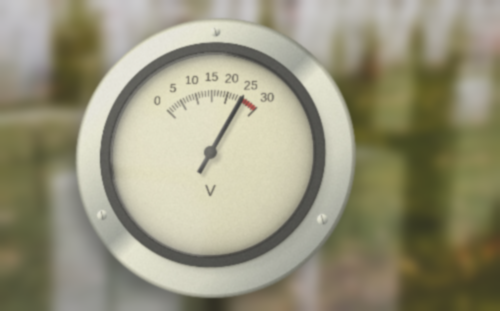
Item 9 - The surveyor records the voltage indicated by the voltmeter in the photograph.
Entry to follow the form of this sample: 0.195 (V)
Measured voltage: 25 (V)
